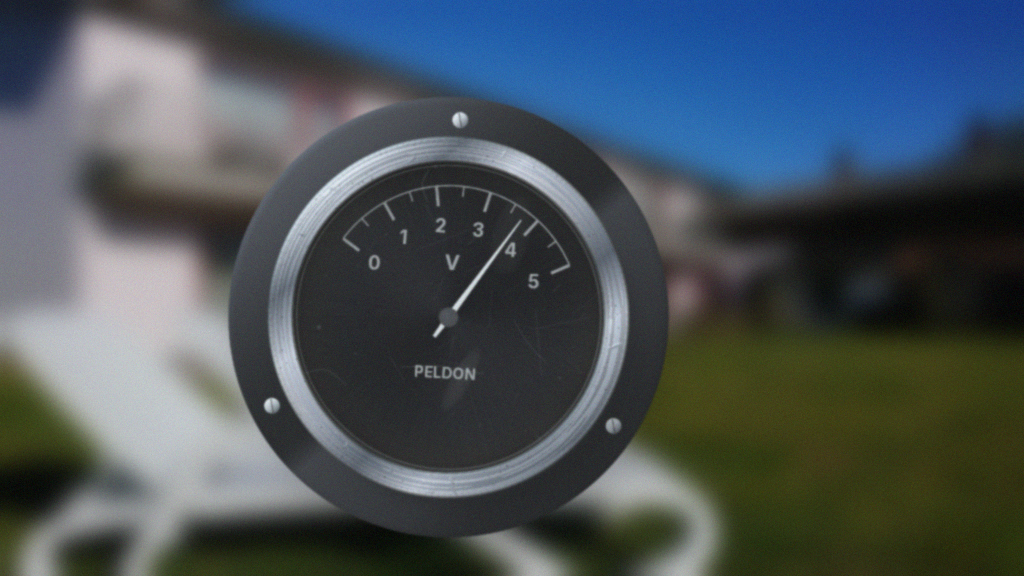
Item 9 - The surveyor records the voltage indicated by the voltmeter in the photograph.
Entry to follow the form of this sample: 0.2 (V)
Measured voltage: 3.75 (V)
